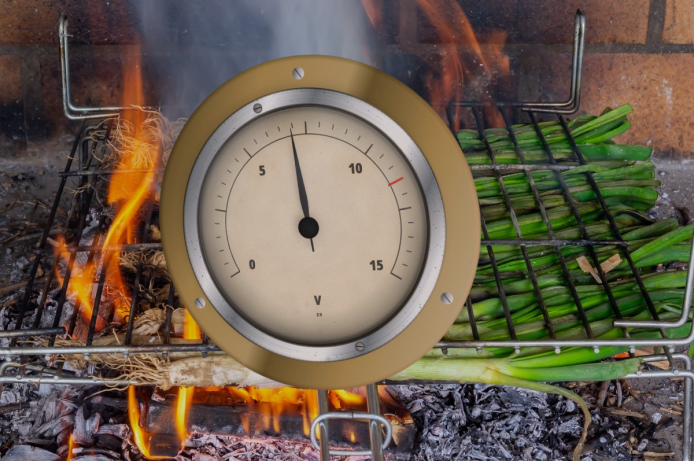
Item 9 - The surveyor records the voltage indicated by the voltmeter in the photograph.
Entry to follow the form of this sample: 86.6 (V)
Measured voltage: 7 (V)
